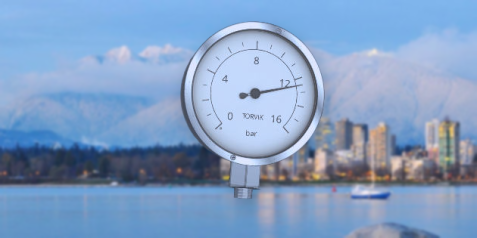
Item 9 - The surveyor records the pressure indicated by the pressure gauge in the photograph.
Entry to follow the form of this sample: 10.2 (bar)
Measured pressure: 12.5 (bar)
